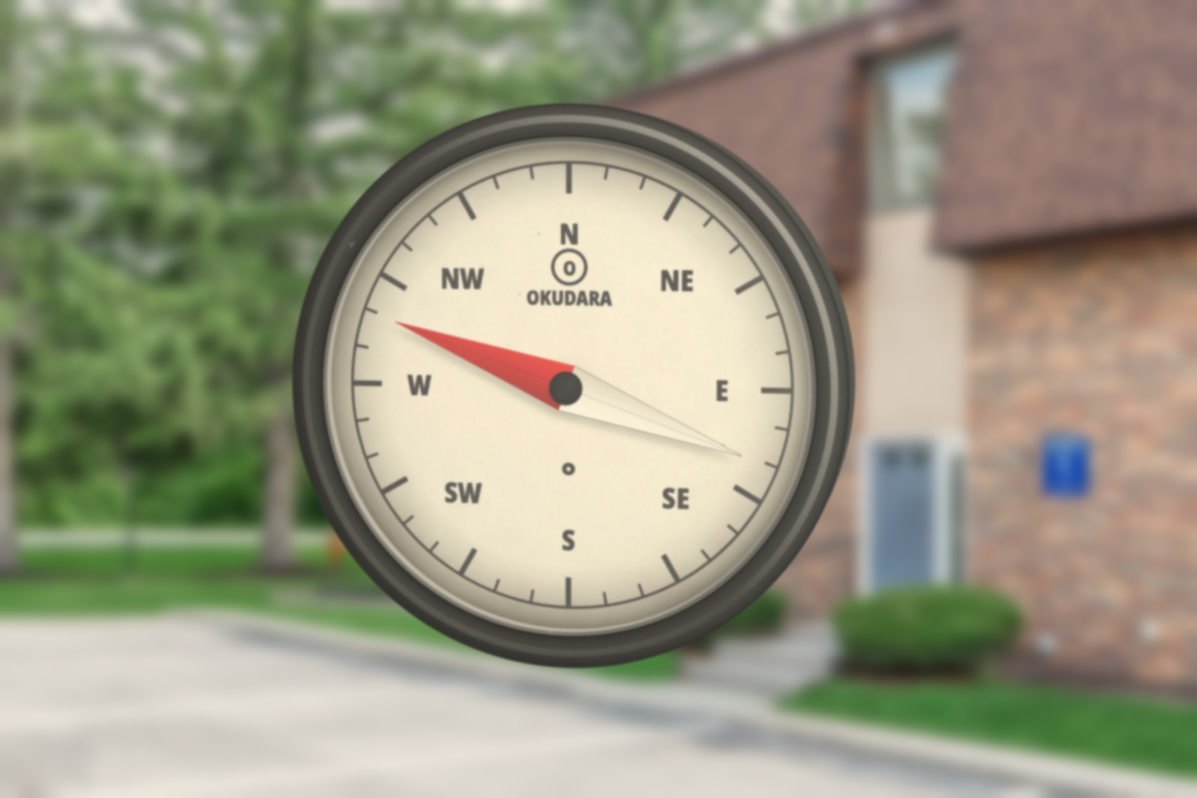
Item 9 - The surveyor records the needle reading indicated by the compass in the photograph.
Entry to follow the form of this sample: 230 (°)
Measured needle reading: 290 (°)
